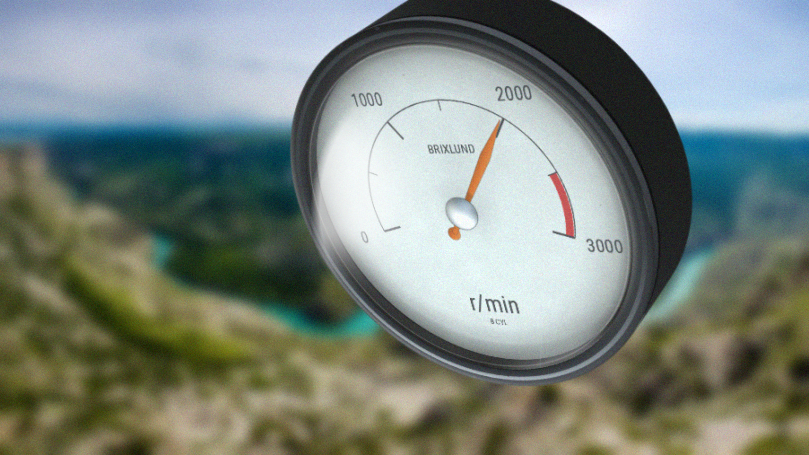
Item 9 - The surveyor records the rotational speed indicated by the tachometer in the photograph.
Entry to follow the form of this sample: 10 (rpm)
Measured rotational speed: 2000 (rpm)
